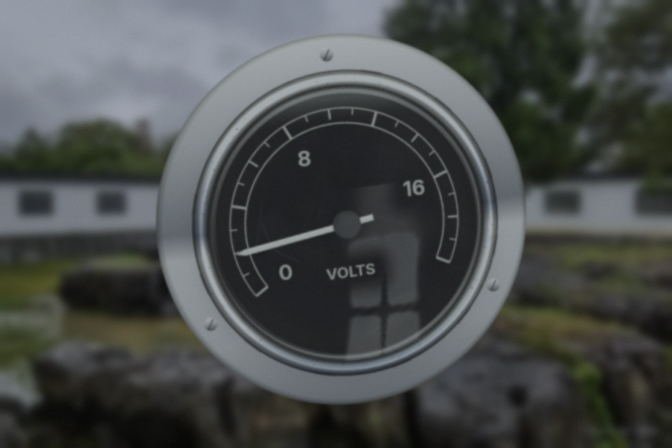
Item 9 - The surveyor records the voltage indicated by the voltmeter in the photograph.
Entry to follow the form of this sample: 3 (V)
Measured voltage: 2 (V)
